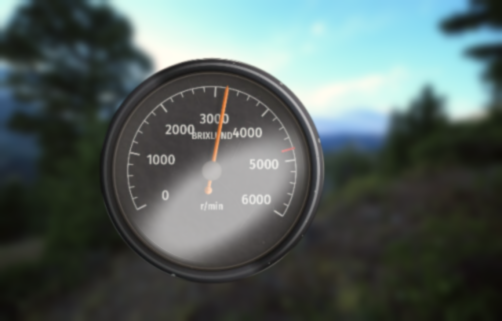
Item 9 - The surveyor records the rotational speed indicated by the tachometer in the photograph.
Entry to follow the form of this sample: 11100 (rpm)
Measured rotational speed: 3200 (rpm)
